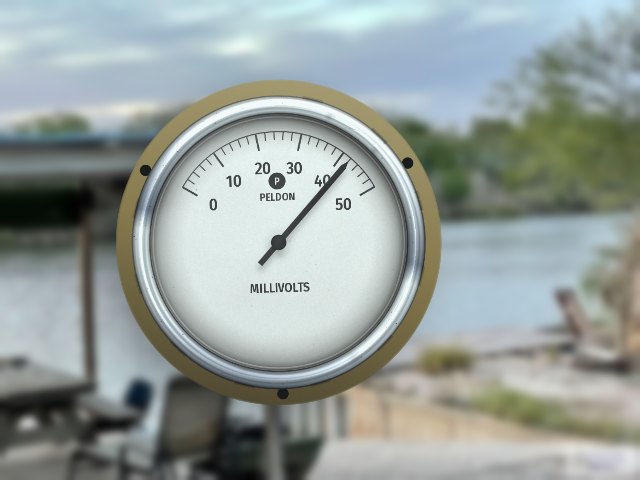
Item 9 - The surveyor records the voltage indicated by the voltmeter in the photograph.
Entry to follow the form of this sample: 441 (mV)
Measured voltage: 42 (mV)
